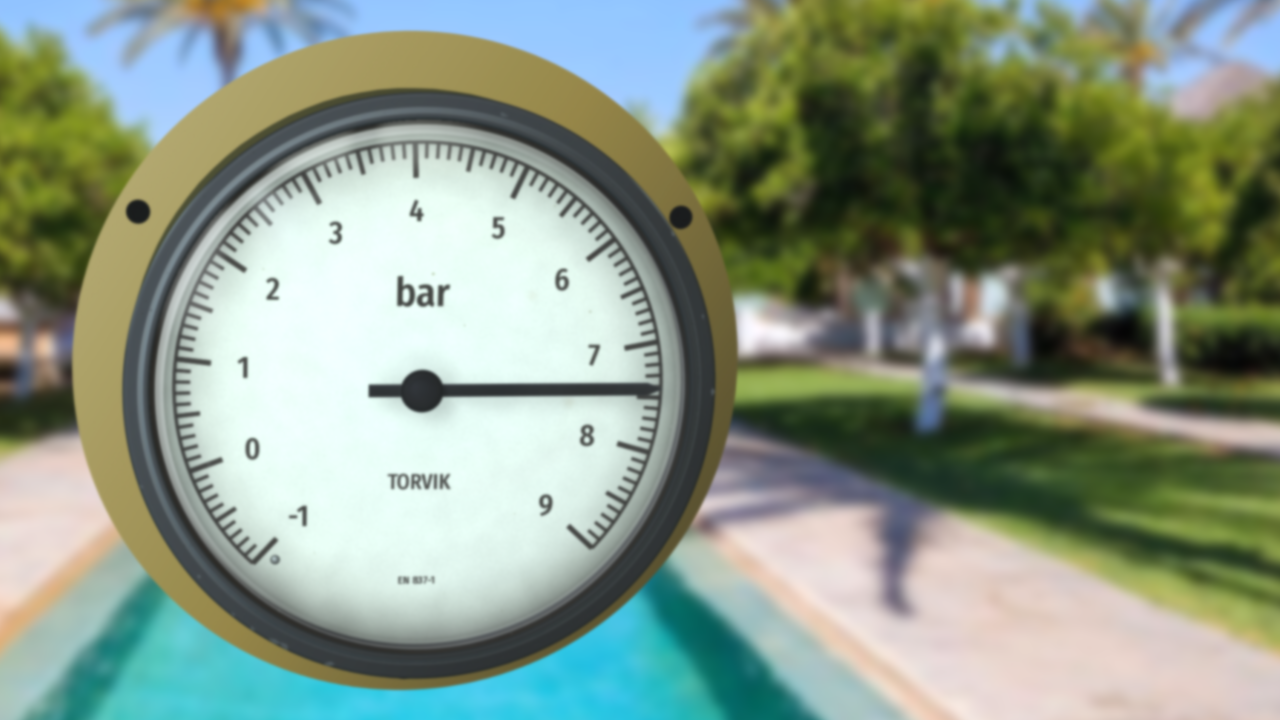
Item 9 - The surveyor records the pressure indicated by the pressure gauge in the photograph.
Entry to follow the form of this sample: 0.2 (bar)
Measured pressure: 7.4 (bar)
